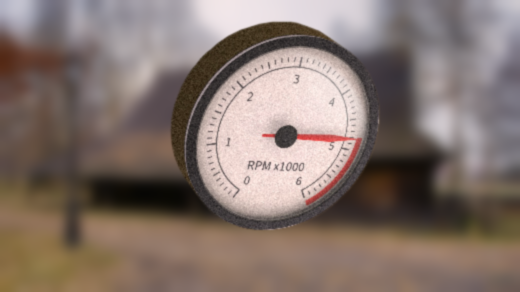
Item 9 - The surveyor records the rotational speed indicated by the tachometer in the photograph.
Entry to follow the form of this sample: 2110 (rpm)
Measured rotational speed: 4800 (rpm)
